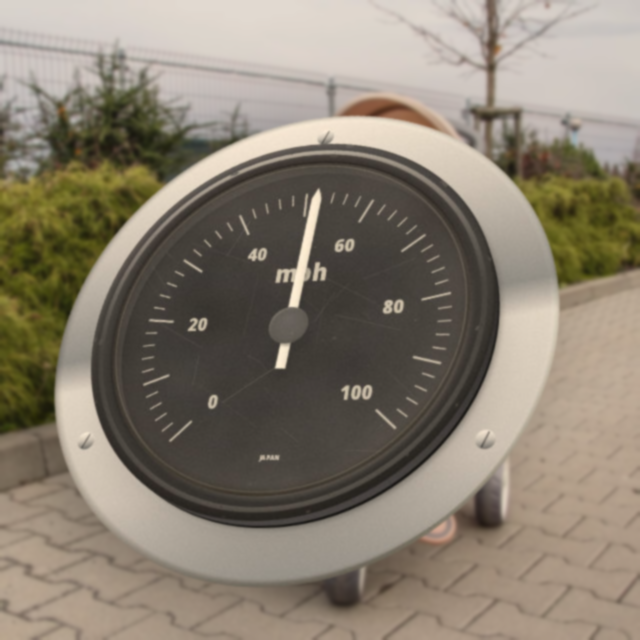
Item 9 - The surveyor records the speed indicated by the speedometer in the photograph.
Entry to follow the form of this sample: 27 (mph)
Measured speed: 52 (mph)
